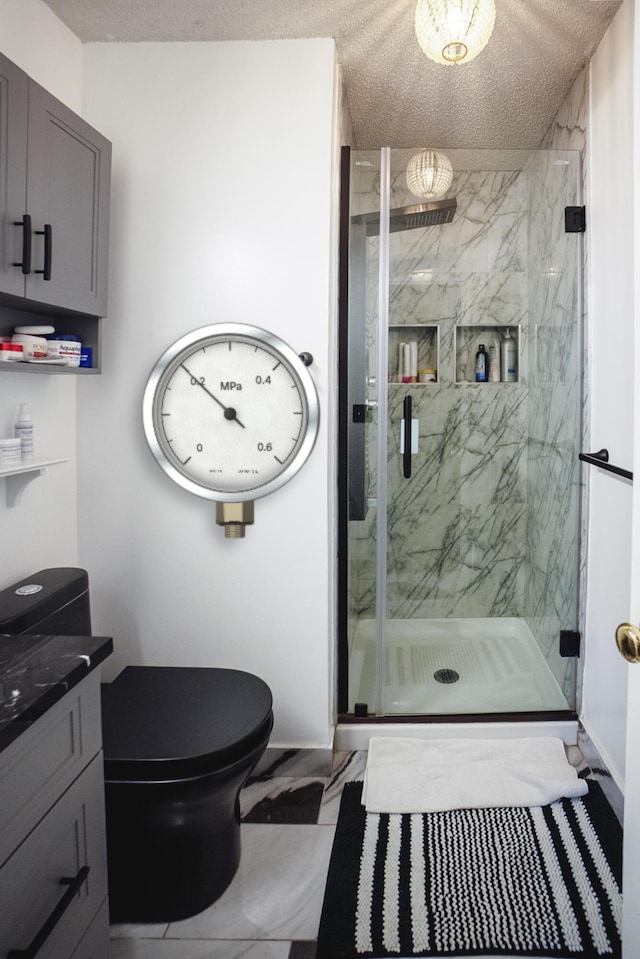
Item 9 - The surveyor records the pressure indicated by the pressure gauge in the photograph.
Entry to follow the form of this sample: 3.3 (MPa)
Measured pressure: 0.2 (MPa)
